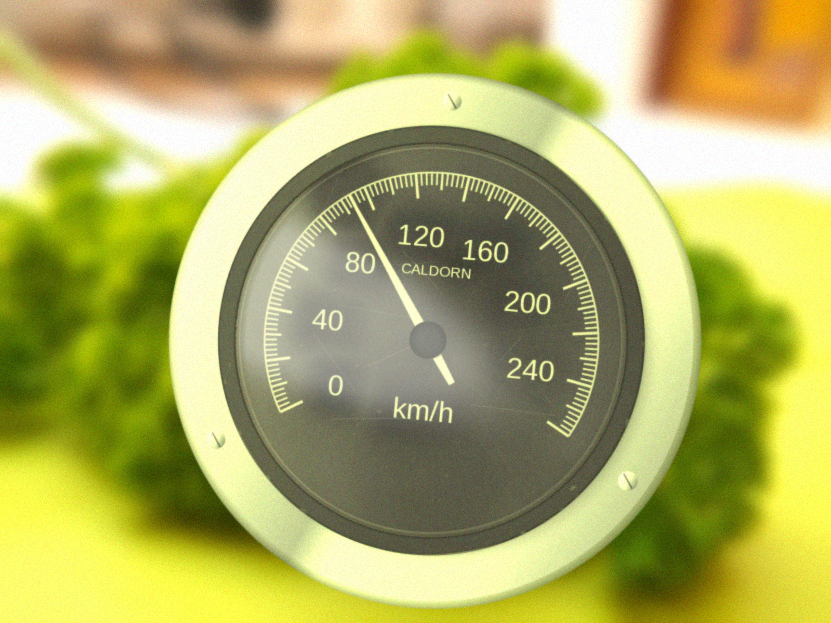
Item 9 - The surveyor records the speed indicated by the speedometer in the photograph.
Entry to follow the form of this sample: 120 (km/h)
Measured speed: 94 (km/h)
